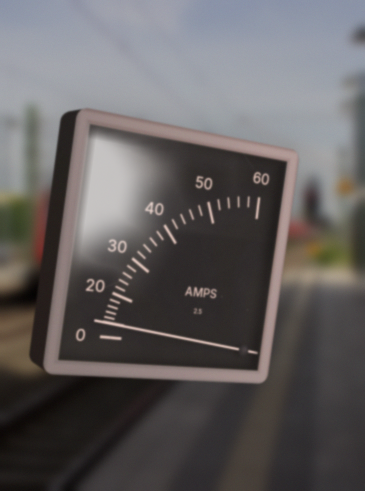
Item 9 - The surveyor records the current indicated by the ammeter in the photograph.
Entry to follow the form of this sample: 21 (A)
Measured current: 10 (A)
